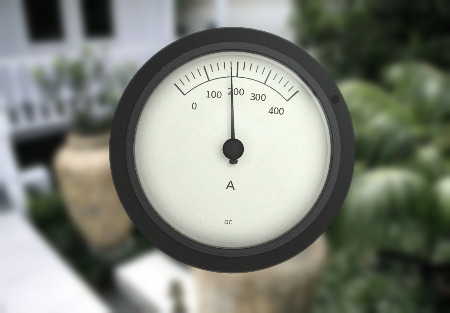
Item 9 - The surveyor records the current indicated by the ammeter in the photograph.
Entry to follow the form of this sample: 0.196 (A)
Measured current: 180 (A)
